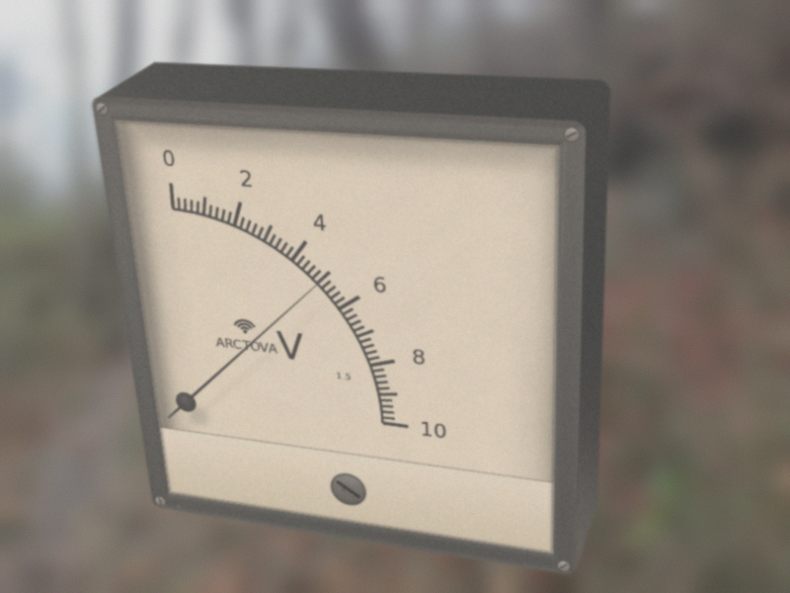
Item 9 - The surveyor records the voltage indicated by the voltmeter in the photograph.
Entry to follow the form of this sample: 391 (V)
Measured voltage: 5 (V)
